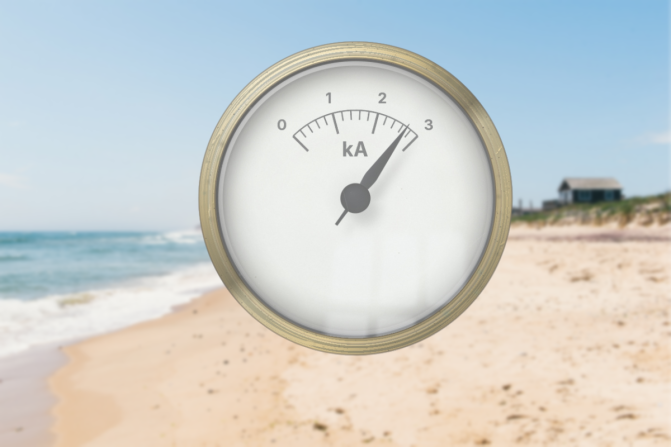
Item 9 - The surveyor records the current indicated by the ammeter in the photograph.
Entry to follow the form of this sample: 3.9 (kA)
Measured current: 2.7 (kA)
